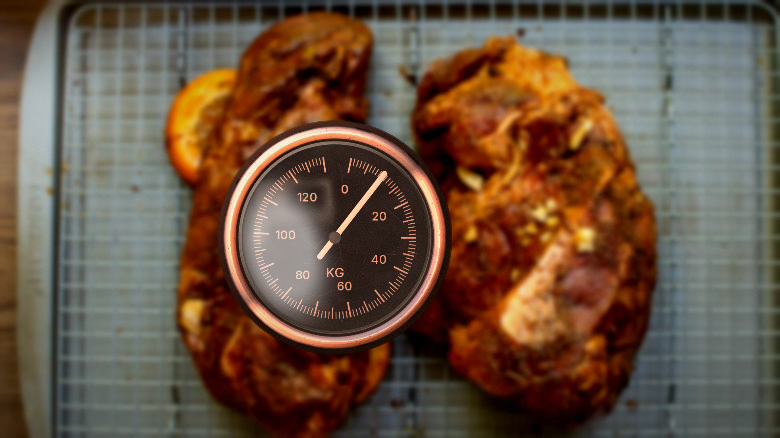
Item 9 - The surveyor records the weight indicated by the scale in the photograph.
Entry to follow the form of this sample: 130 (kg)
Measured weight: 10 (kg)
